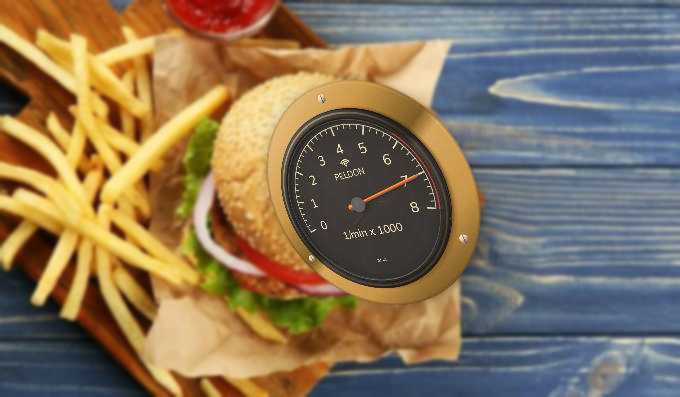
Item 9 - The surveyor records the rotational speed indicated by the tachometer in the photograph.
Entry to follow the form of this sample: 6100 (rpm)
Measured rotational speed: 7000 (rpm)
